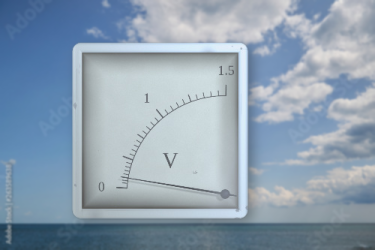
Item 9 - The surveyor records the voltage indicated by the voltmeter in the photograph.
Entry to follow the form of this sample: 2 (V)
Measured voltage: 0.25 (V)
